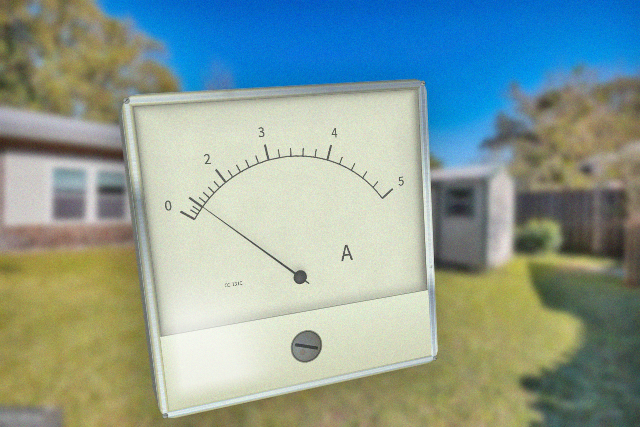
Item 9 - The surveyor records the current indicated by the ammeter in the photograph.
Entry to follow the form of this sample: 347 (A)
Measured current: 1 (A)
